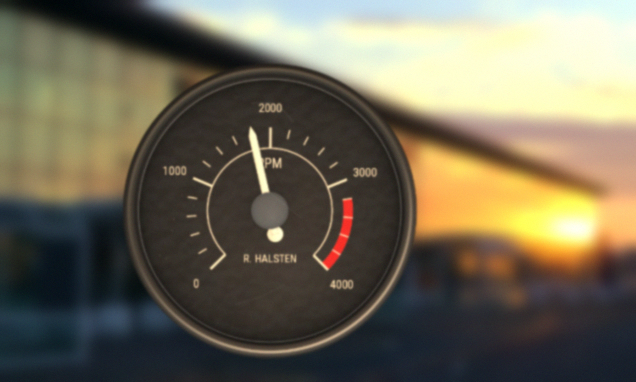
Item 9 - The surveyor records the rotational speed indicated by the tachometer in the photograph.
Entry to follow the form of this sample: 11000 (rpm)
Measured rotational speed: 1800 (rpm)
